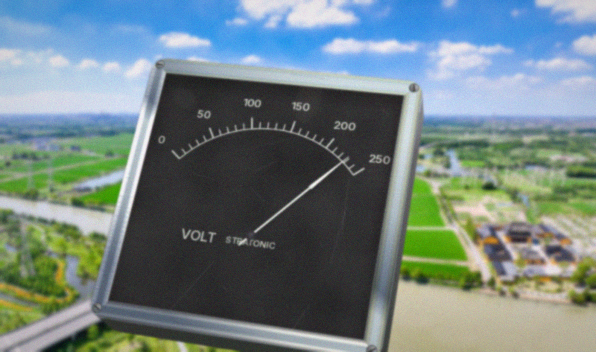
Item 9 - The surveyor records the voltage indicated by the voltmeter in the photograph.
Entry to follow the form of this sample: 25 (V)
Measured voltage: 230 (V)
